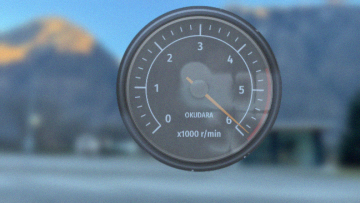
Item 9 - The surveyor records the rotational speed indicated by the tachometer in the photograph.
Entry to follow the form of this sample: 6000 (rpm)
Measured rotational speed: 5900 (rpm)
